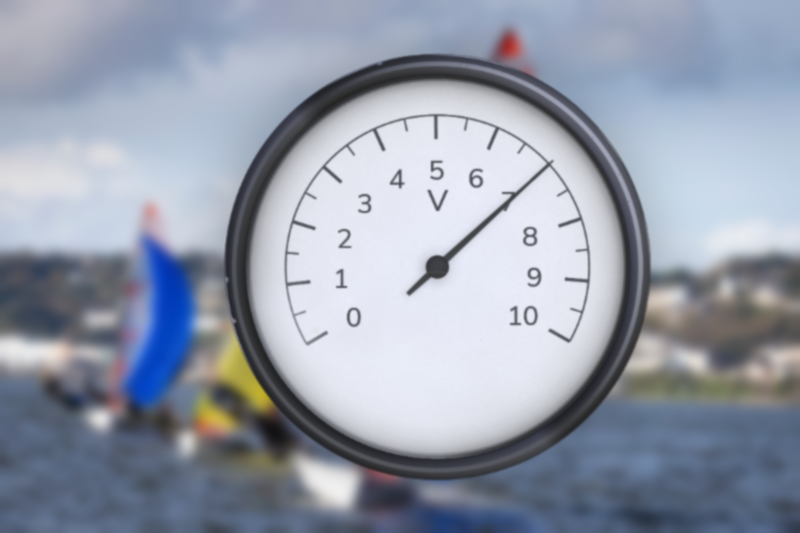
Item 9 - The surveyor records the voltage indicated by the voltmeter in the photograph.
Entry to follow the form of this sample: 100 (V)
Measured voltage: 7 (V)
